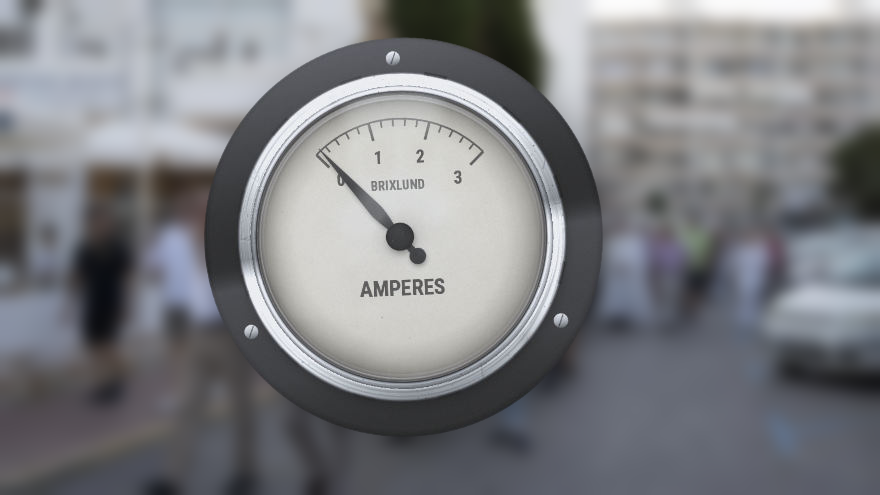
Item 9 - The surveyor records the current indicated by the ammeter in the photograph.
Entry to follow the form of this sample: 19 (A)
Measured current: 0.1 (A)
